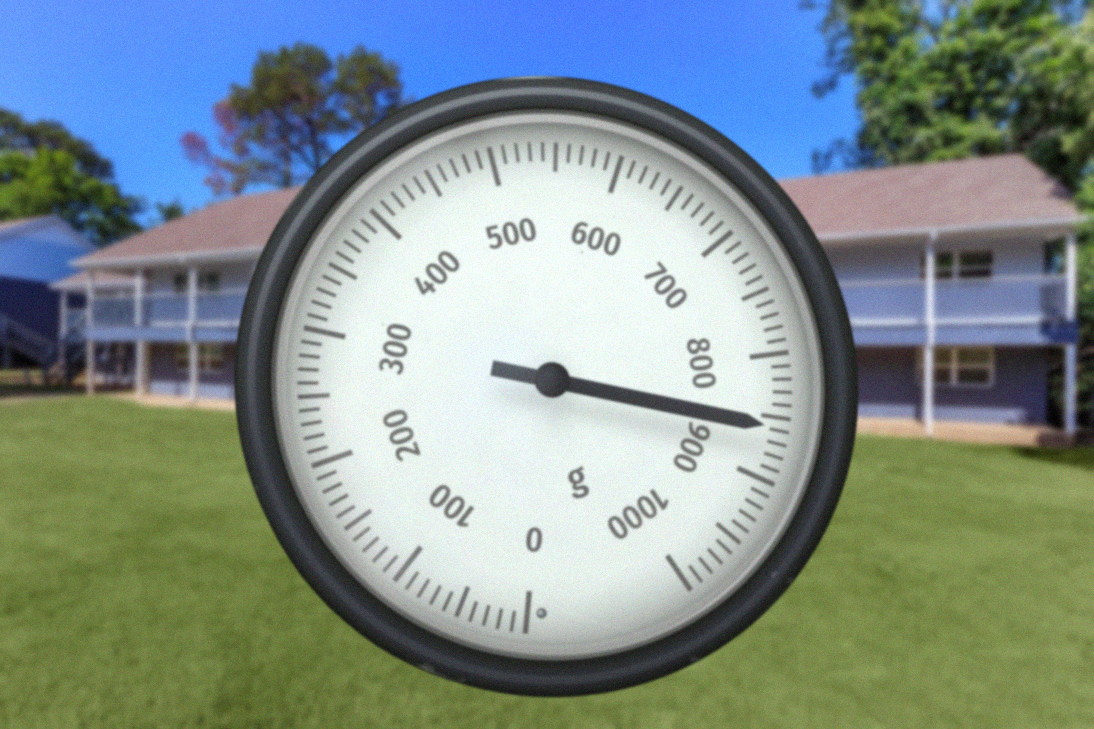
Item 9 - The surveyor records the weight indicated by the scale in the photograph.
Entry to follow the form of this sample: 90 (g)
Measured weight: 860 (g)
